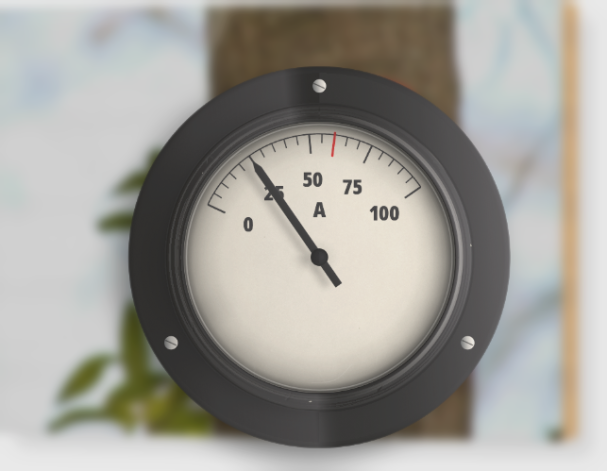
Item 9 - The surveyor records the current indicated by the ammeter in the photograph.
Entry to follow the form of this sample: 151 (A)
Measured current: 25 (A)
